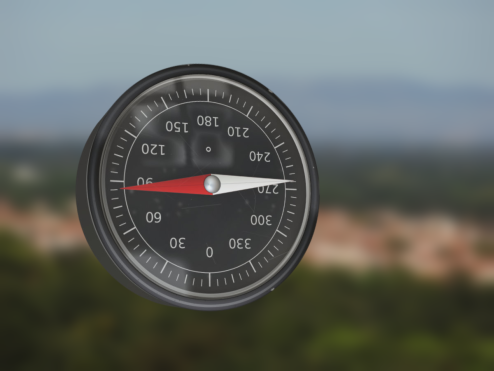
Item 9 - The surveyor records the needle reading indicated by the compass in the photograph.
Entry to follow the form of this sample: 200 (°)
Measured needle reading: 85 (°)
